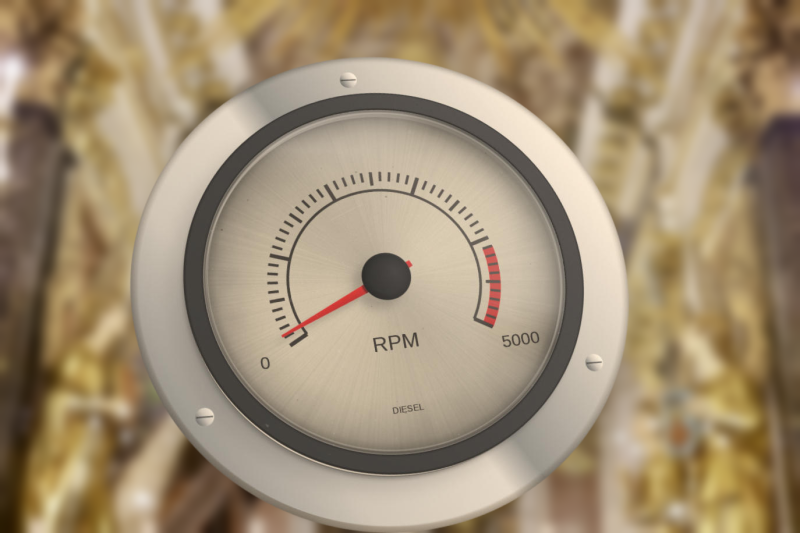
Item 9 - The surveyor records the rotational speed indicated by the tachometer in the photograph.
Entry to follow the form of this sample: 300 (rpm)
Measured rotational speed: 100 (rpm)
